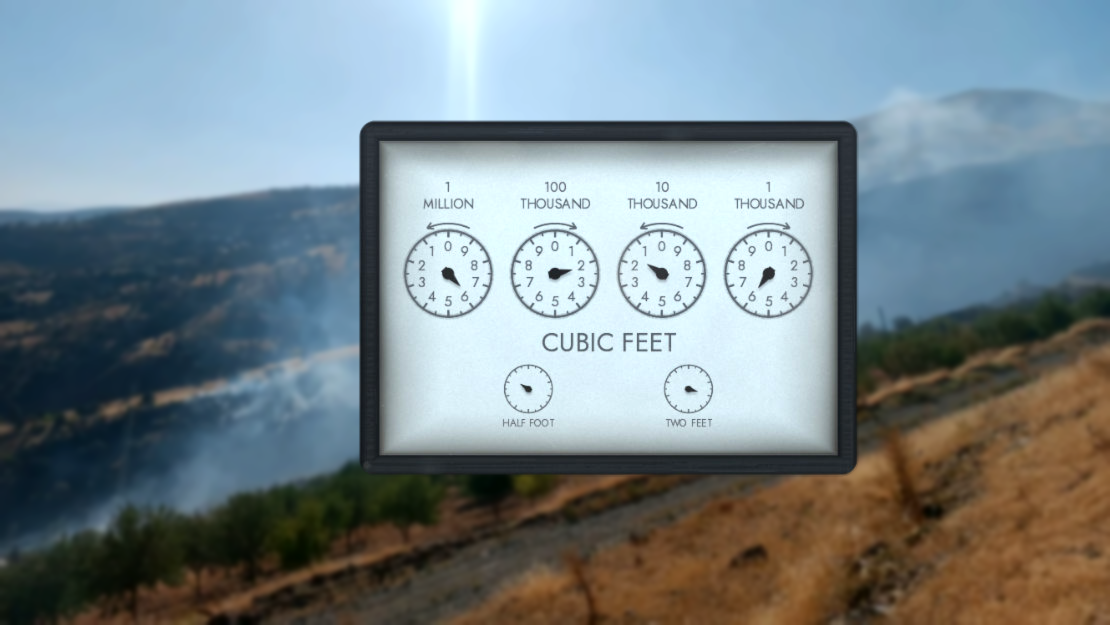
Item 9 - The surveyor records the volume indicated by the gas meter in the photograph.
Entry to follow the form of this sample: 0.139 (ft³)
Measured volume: 621600 (ft³)
